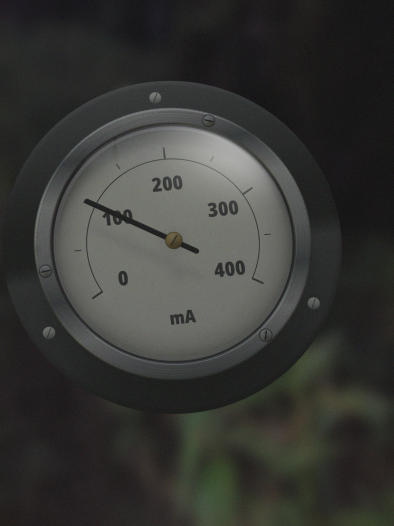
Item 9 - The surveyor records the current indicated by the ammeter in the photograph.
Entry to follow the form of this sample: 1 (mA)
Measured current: 100 (mA)
